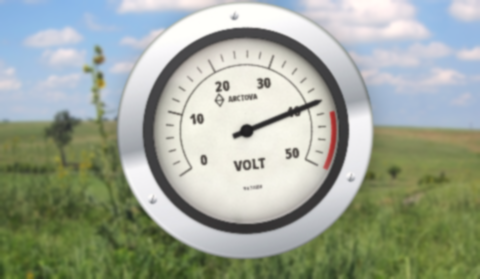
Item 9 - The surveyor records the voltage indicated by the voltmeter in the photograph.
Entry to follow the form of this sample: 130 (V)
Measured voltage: 40 (V)
